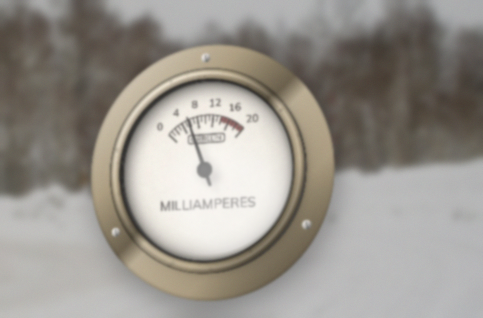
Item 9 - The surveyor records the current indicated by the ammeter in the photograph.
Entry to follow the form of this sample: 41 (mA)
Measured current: 6 (mA)
